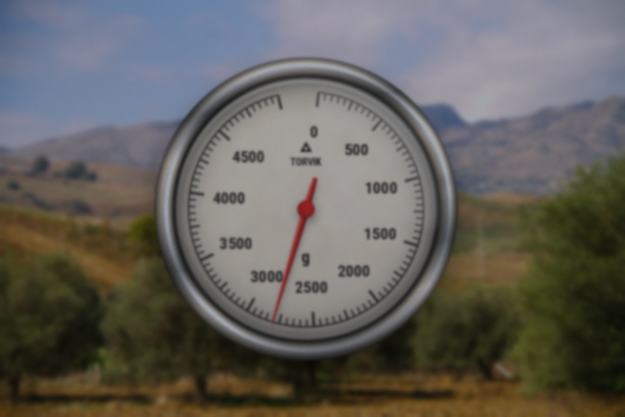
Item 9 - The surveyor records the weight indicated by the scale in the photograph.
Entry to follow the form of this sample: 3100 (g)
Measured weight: 2800 (g)
